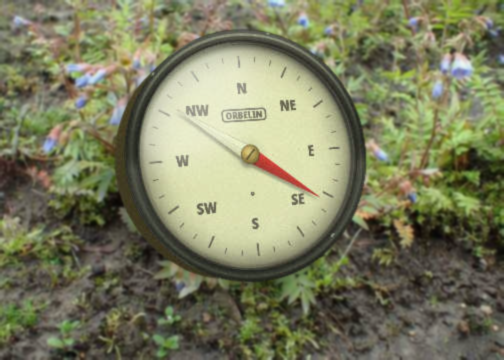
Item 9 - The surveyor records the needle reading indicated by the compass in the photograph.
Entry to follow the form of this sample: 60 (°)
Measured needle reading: 125 (°)
